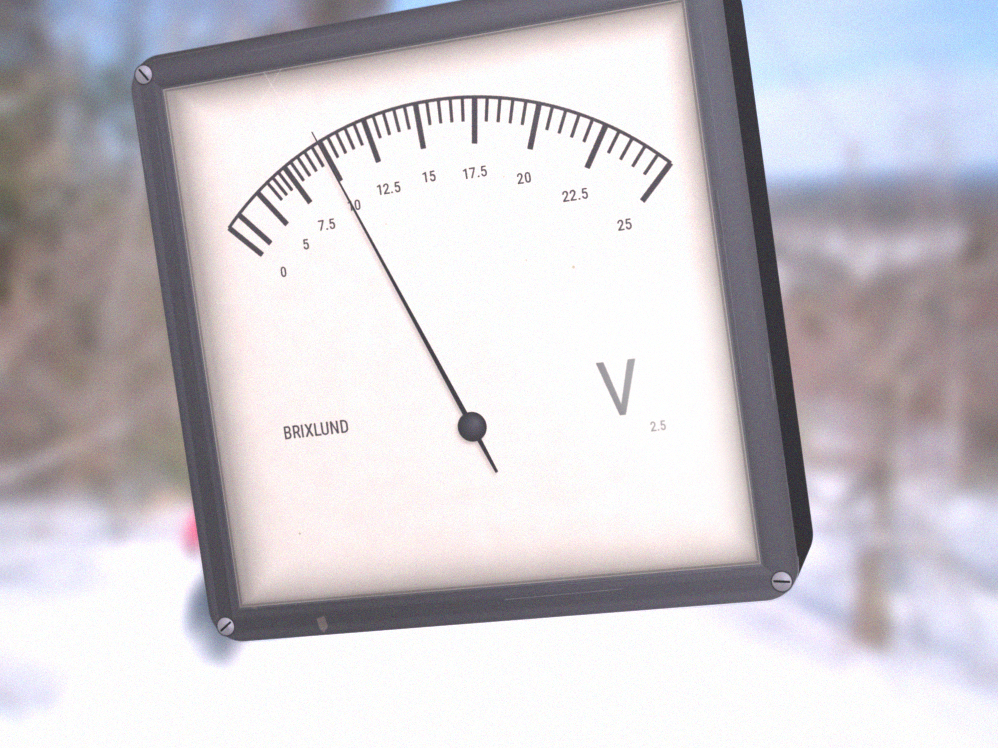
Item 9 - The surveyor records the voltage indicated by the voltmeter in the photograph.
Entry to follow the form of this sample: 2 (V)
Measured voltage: 10 (V)
